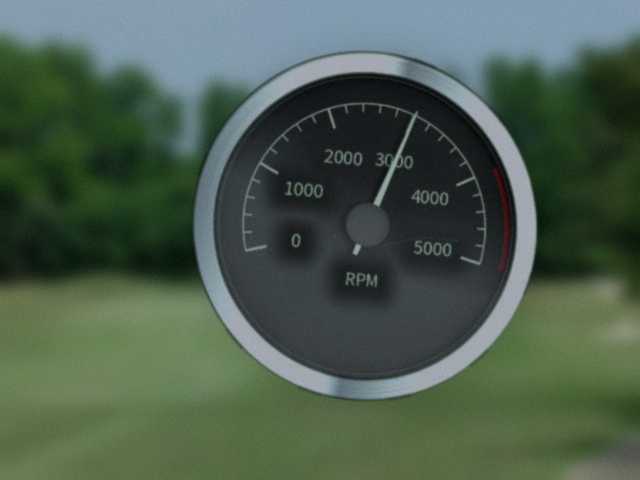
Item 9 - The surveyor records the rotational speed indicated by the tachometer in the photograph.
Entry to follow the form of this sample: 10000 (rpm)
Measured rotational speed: 3000 (rpm)
